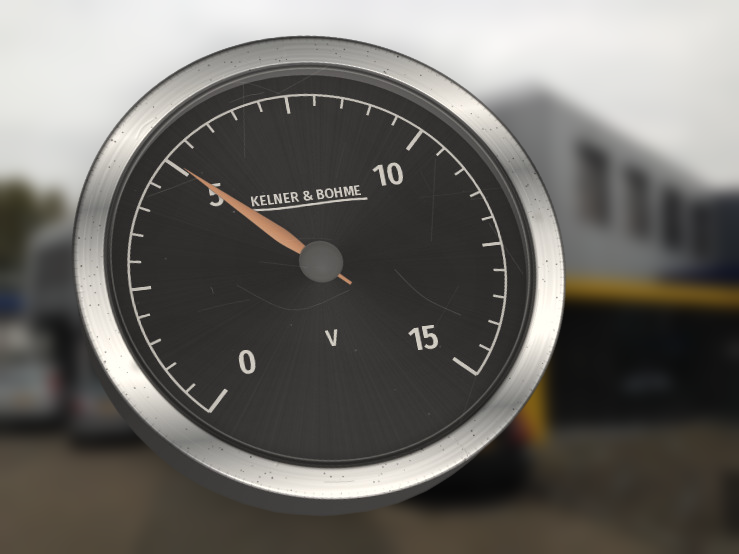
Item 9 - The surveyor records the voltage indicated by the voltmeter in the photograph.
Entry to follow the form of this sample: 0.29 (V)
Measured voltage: 5 (V)
